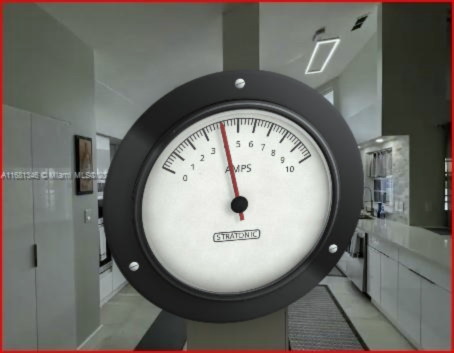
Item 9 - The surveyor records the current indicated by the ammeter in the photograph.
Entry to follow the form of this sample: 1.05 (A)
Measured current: 4 (A)
